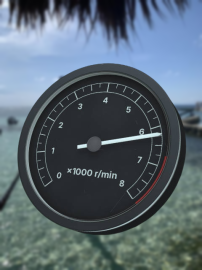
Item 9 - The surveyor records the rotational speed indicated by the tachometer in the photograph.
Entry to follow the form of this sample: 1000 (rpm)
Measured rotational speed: 6250 (rpm)
